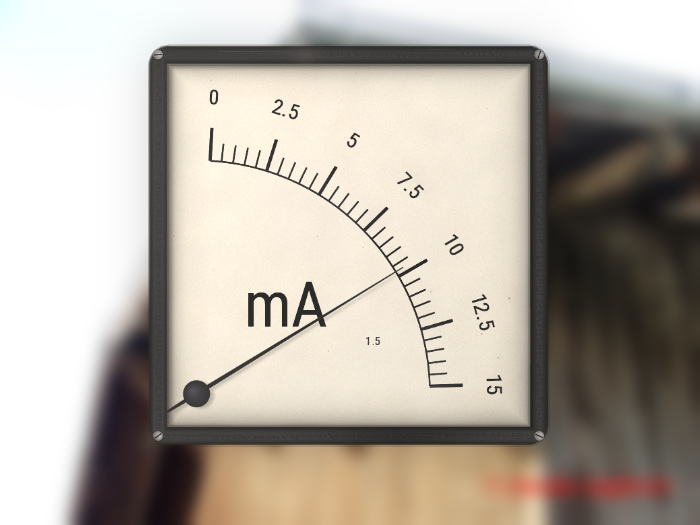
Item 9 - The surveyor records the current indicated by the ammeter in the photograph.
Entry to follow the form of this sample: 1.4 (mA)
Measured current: 9.75 (mA)
